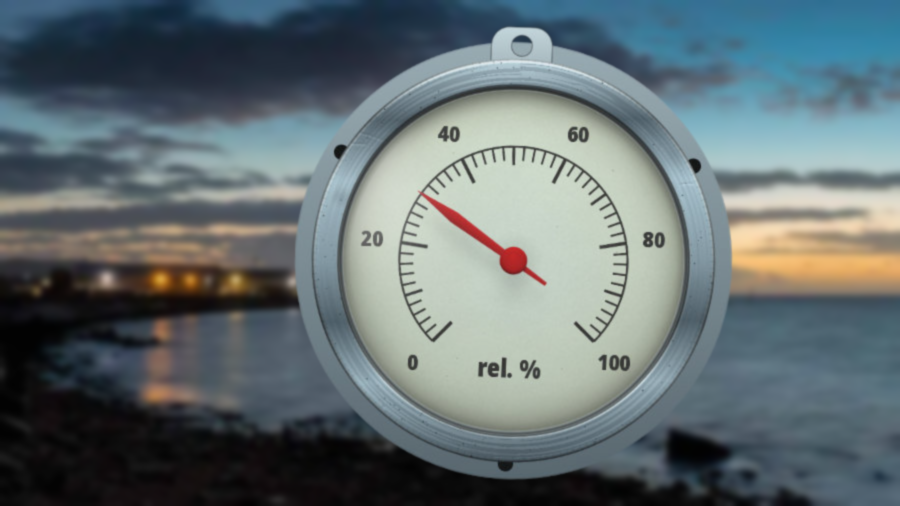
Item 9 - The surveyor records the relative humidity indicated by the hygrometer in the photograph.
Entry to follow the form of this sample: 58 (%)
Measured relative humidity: 30 (%)
